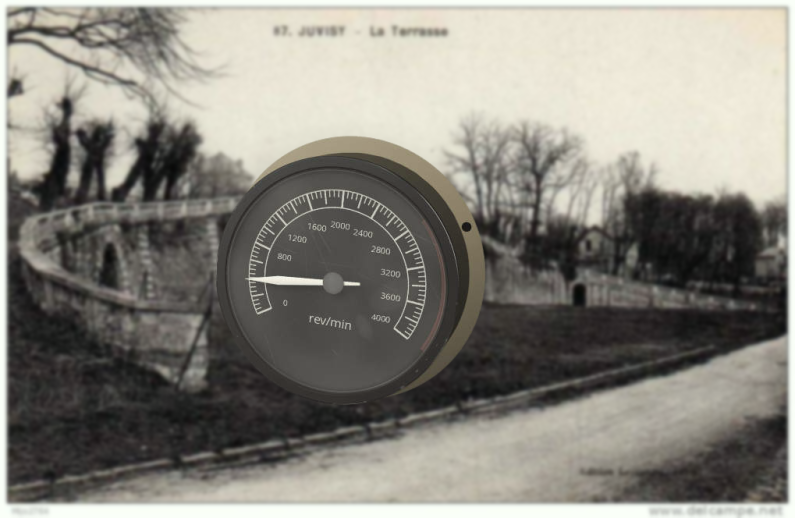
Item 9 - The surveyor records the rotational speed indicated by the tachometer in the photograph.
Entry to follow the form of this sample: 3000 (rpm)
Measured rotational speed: 400 (rpm)
